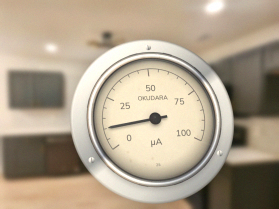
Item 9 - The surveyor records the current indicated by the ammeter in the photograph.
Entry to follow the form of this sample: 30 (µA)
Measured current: 10 (µA)
